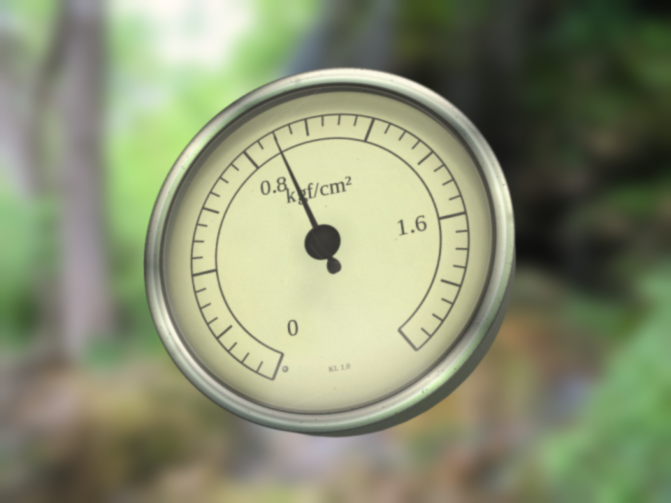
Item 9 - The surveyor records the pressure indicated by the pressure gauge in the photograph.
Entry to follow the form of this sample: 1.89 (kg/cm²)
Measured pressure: 0.9 (kg/cm²)
